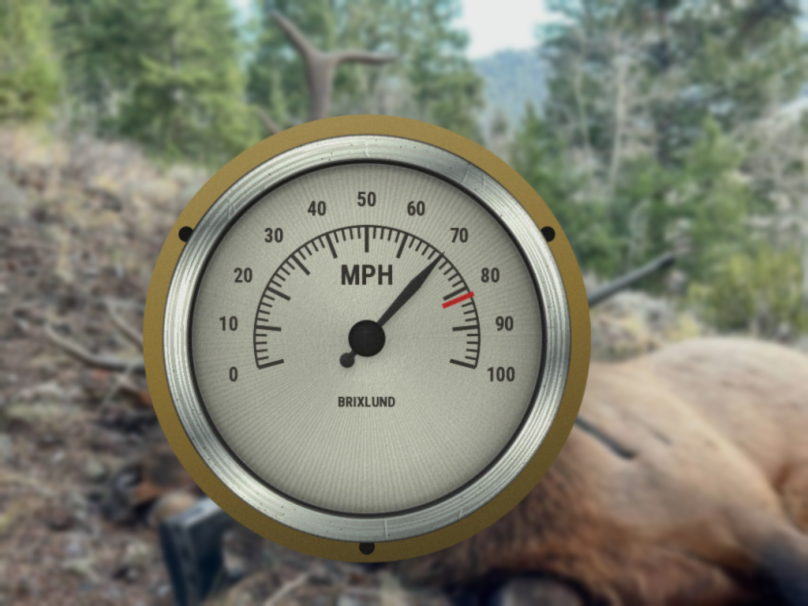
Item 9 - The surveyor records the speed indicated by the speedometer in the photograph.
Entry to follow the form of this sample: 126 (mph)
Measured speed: 70 (mph)
